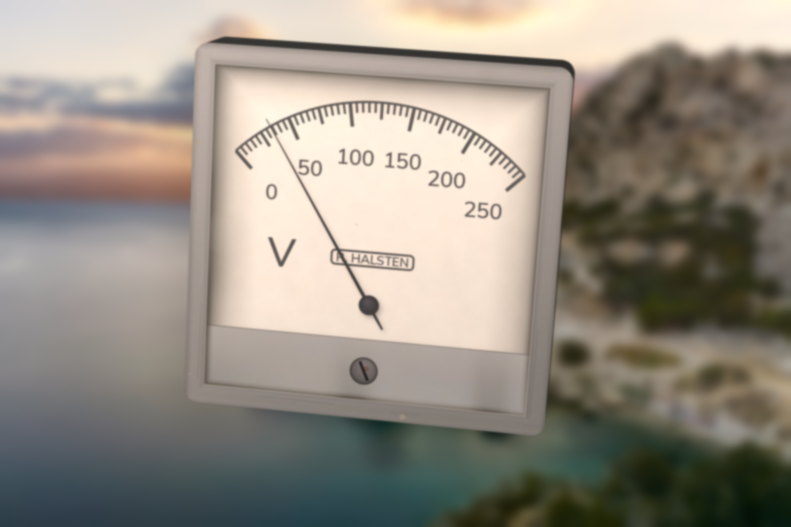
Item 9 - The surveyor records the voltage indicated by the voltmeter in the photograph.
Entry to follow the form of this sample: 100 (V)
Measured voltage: 35 (V)
